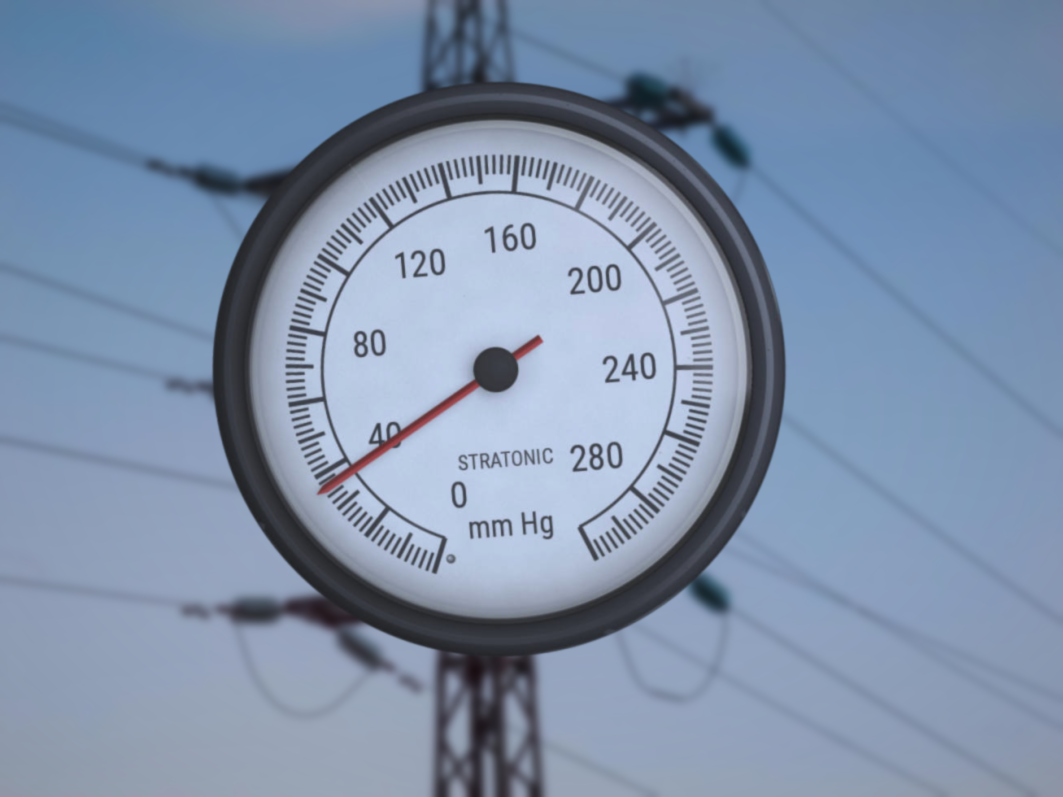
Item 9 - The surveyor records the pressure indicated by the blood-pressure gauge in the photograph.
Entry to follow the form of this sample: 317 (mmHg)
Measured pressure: 36 (mmHg)
